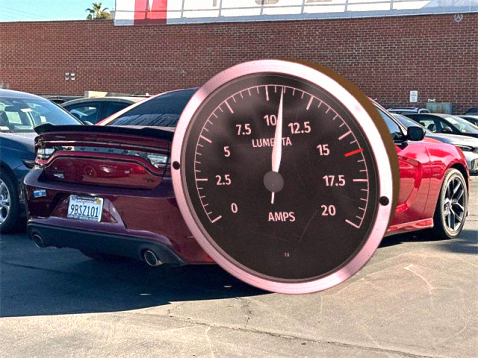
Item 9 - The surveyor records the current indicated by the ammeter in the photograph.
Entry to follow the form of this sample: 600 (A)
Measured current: 11 (A)
